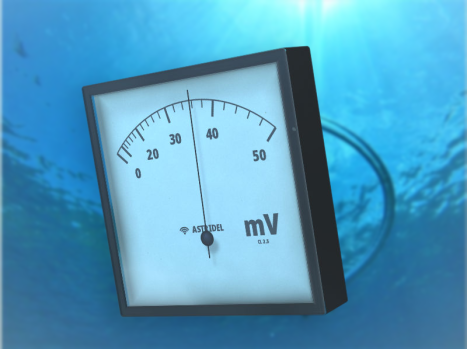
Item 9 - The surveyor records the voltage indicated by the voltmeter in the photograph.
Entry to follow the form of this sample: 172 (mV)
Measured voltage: 36 (mV)
